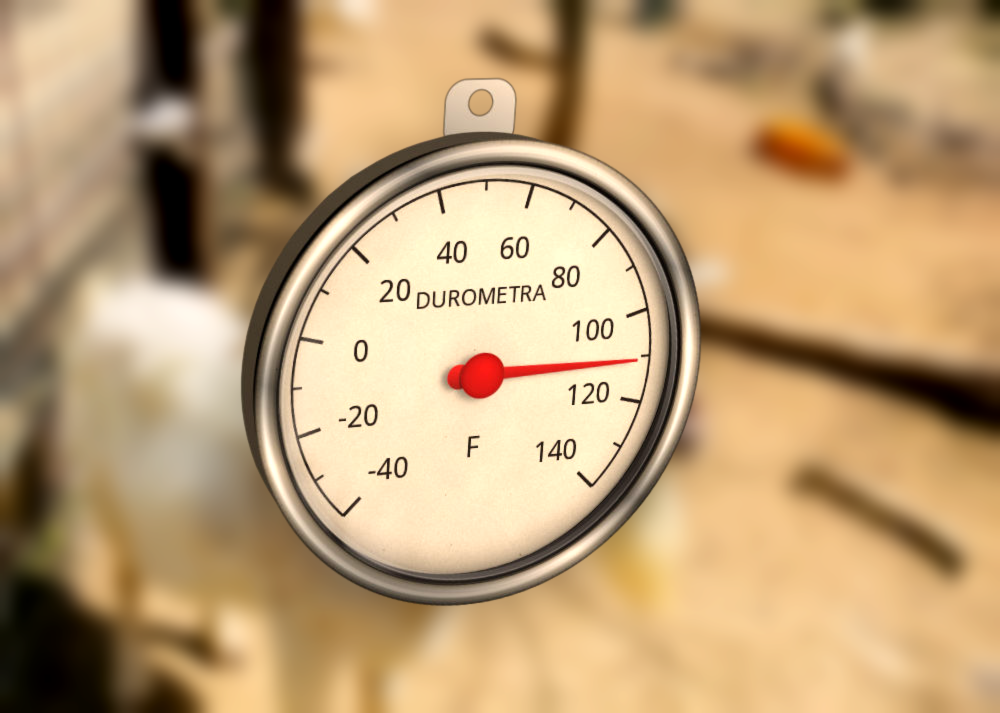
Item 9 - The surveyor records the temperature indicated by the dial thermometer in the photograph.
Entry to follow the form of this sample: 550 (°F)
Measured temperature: 110 (°F)
